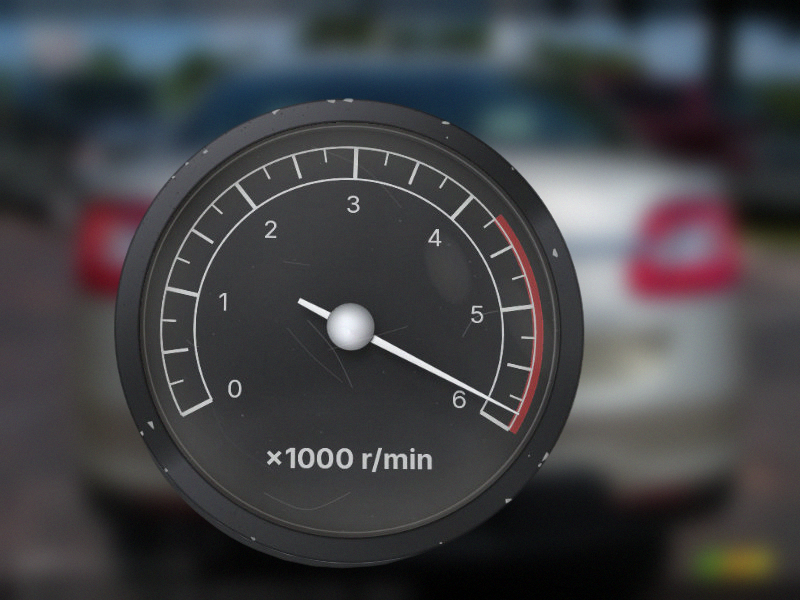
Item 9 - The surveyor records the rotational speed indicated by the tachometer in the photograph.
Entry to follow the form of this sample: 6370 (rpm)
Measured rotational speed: 5875 (rpm)
